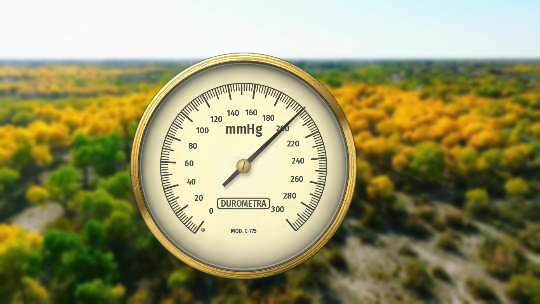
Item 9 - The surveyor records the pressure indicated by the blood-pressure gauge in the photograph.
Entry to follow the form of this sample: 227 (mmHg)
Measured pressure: 200 (mmHg)
